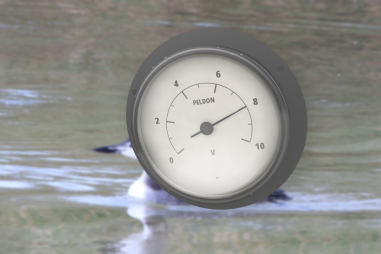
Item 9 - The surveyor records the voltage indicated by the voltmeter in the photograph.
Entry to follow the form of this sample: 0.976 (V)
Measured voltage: 8 (V)
